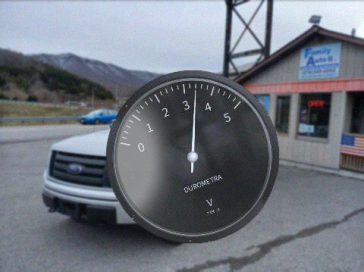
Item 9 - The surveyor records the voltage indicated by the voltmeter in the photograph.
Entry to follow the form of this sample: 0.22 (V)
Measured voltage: 3.4 (V)
